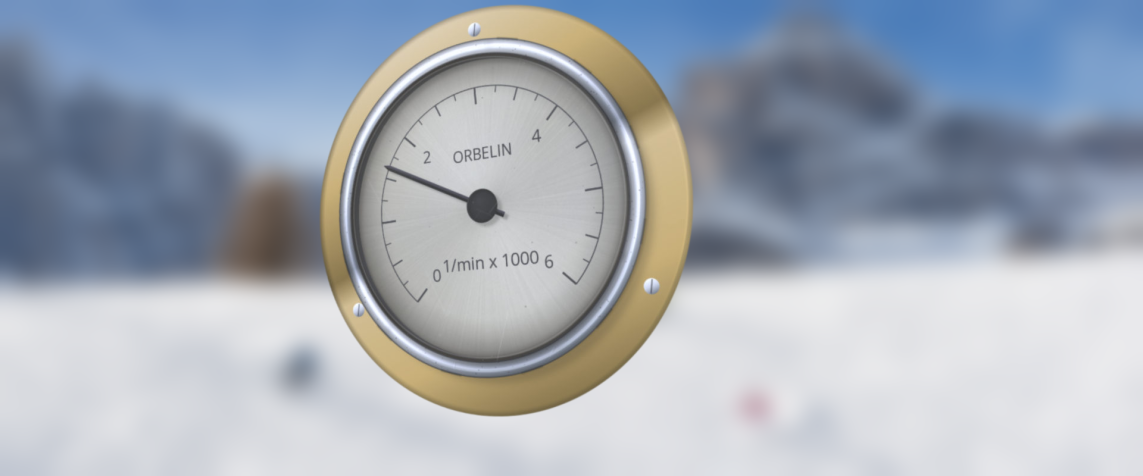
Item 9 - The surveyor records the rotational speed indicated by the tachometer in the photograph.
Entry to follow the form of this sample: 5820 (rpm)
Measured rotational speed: 1625 (rpm)
